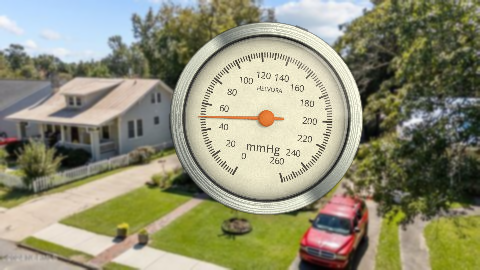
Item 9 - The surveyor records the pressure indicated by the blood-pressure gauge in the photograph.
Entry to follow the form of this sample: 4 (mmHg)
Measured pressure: 50 (mmHg)
